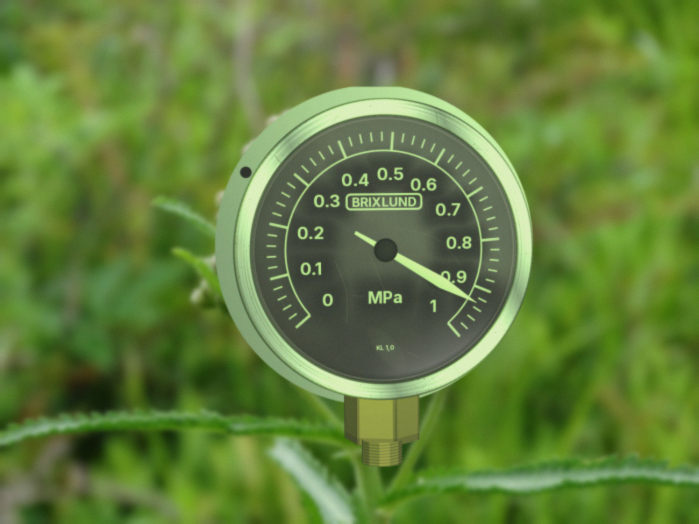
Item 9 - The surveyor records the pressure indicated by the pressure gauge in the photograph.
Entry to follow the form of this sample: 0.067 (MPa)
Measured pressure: 0.93 (MPa)
